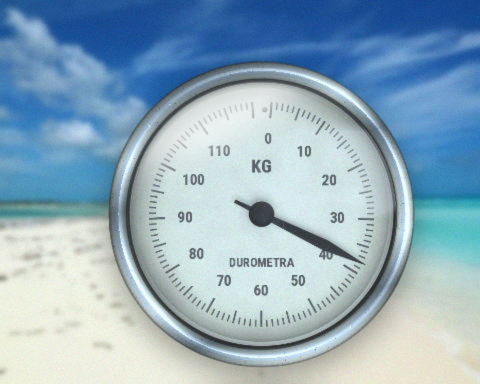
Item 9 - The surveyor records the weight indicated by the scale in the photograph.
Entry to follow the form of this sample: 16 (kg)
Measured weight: 38 (kg)
